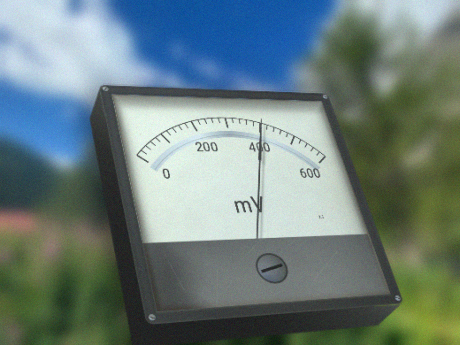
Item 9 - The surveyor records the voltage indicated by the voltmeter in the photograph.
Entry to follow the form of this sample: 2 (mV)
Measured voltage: 400 (mV)
